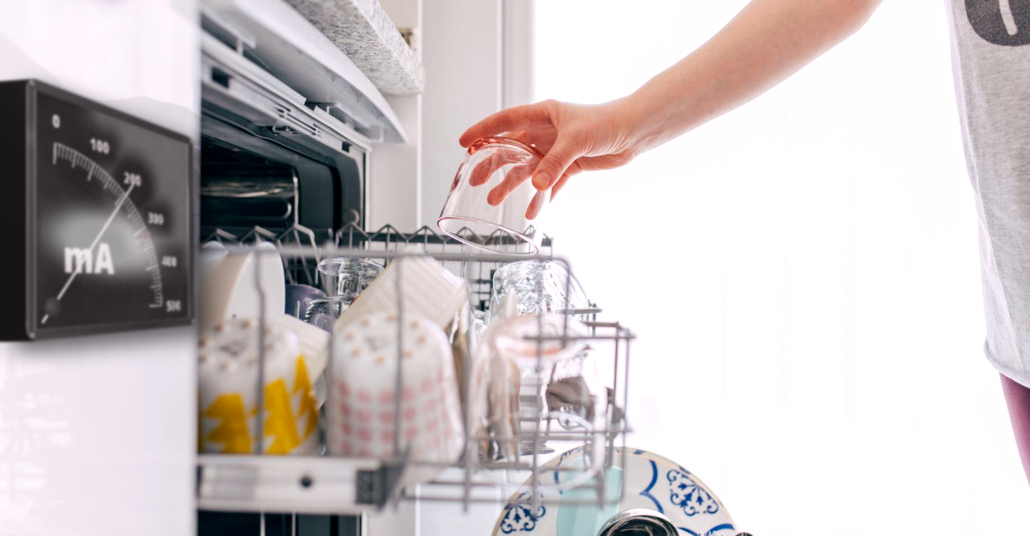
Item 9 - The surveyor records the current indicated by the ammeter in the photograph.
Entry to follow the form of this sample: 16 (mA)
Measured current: 200 (mA)
